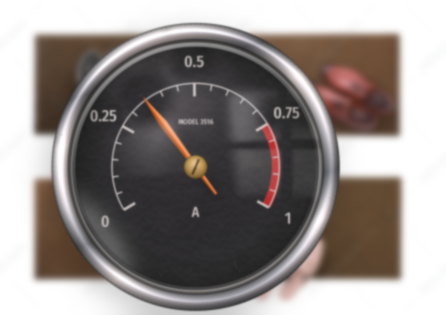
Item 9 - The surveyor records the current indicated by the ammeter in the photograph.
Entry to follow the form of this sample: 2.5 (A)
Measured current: 0.35 (A)
